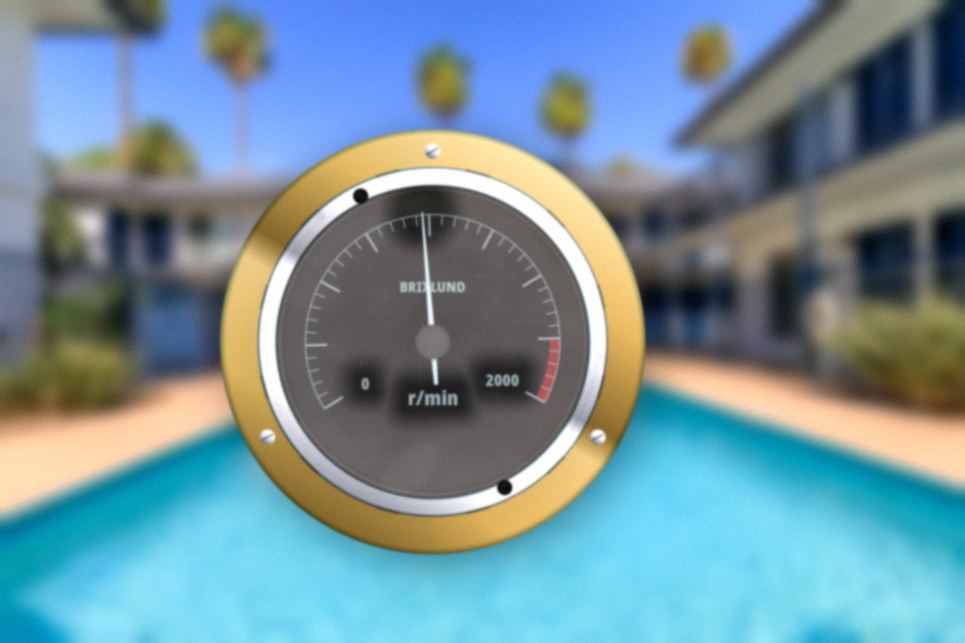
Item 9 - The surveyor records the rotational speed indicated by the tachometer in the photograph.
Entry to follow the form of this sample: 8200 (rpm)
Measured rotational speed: 975 (rpm)
